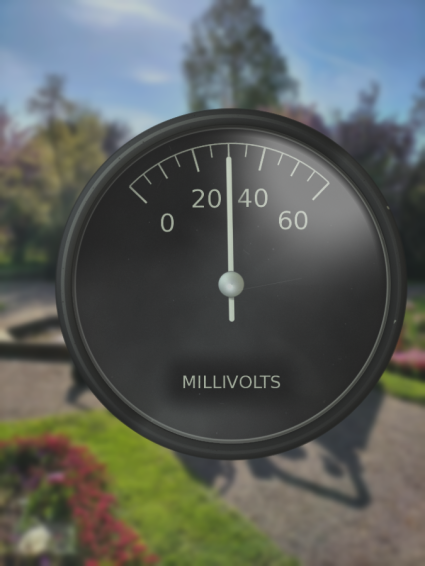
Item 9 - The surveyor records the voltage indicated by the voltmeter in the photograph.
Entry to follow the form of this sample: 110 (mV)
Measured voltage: 30 (mV)
